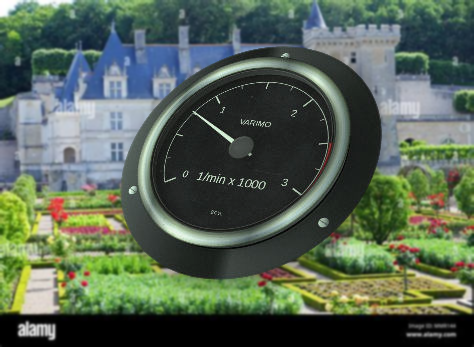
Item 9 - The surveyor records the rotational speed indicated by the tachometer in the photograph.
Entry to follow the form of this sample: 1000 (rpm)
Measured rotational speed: 750 (rpm)
